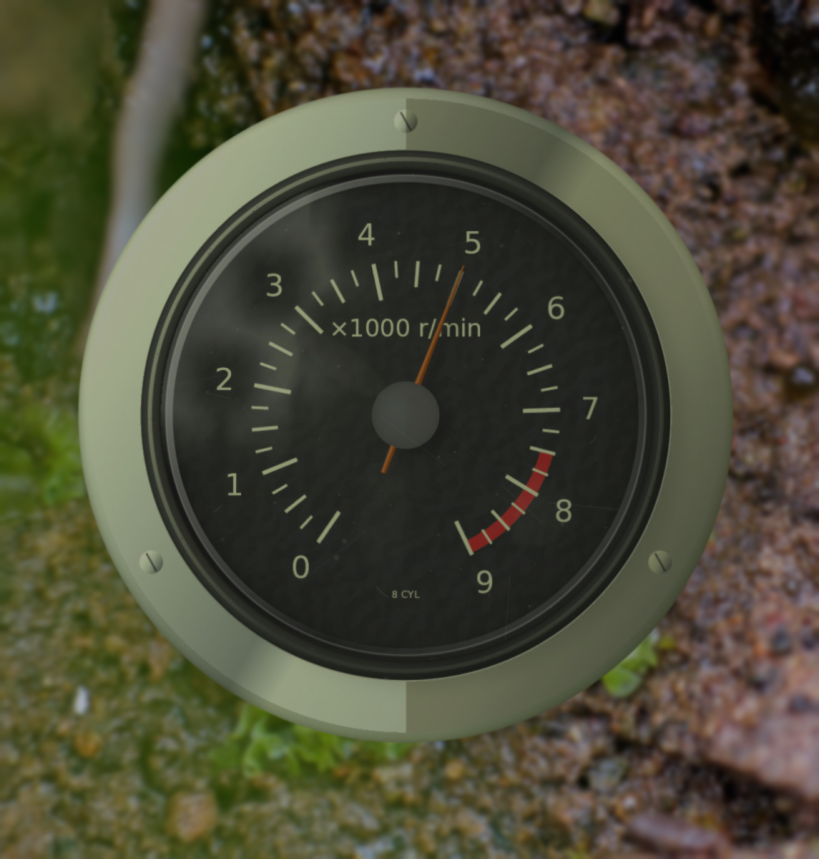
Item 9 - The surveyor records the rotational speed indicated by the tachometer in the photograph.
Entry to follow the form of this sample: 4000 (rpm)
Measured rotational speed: 5000 (rpm)
